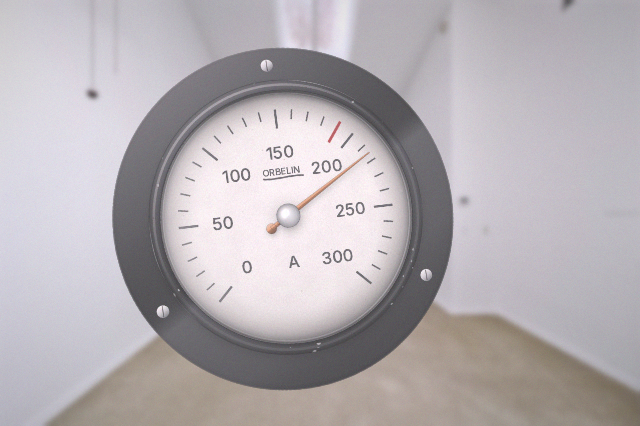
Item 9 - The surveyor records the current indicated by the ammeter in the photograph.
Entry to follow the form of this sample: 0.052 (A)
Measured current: 215 (A)
